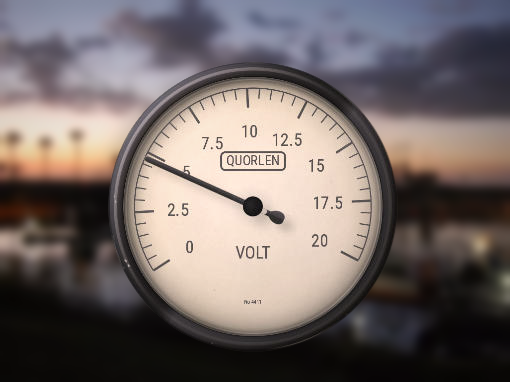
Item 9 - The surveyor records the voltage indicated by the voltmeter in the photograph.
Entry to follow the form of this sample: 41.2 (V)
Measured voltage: 4.75 (V)
